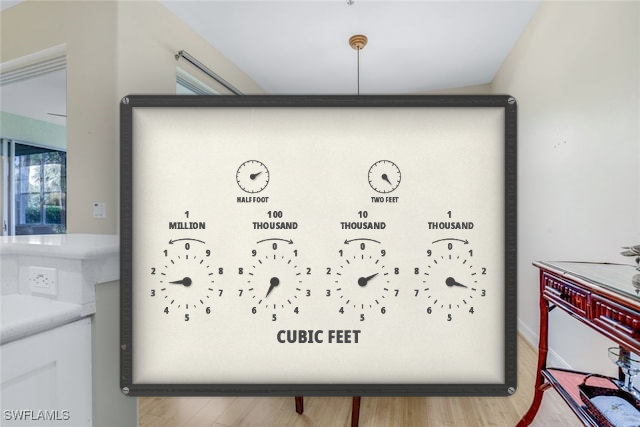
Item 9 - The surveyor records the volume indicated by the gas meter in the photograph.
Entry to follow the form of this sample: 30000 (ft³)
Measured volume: 258300 (ft³)
